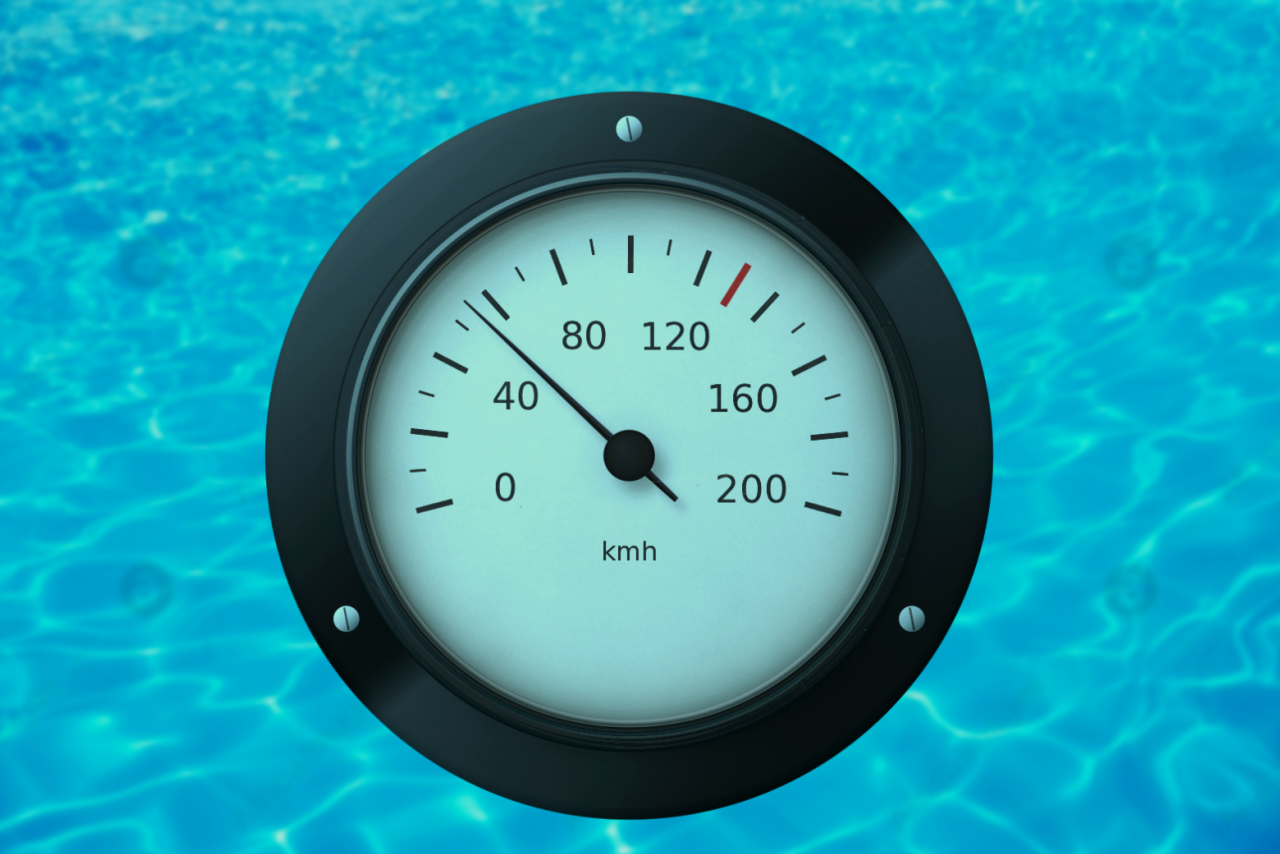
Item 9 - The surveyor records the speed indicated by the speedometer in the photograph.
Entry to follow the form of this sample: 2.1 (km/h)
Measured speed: 55 (km/h)
